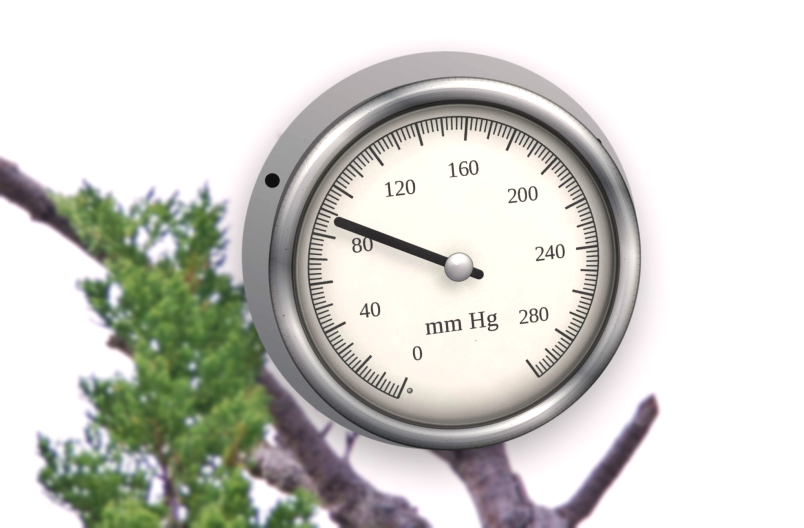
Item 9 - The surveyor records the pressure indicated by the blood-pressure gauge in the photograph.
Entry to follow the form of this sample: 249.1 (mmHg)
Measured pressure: 88 (mmHg)
